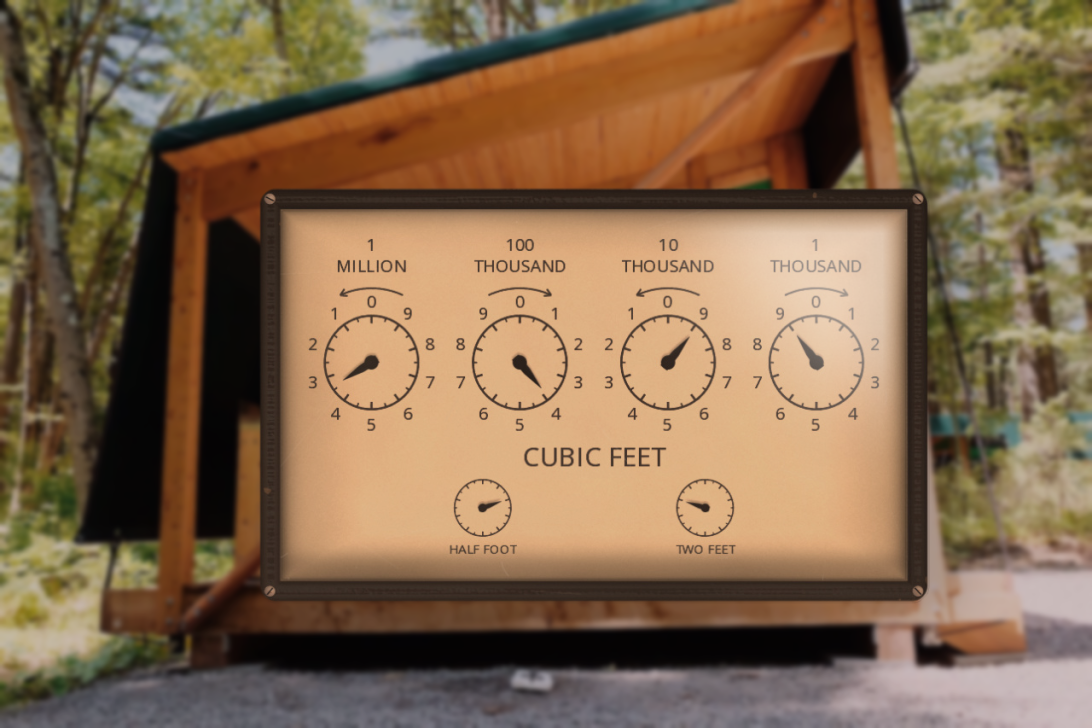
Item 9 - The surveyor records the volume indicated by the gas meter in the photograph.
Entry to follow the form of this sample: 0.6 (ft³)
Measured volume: 338900 (ft³)
